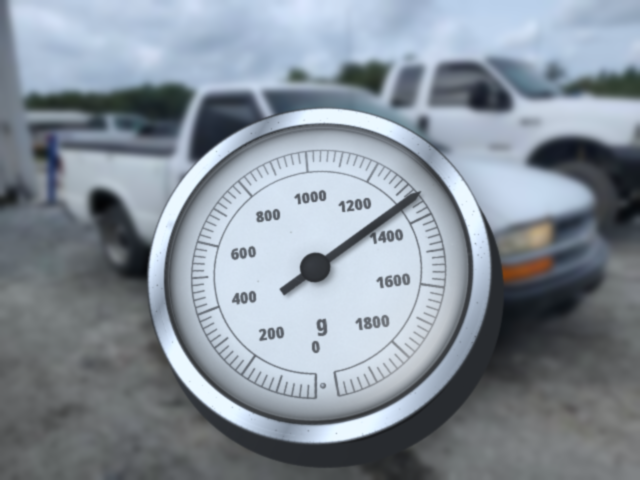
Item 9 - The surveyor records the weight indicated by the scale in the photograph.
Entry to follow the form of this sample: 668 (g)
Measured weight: 1340 (g)
